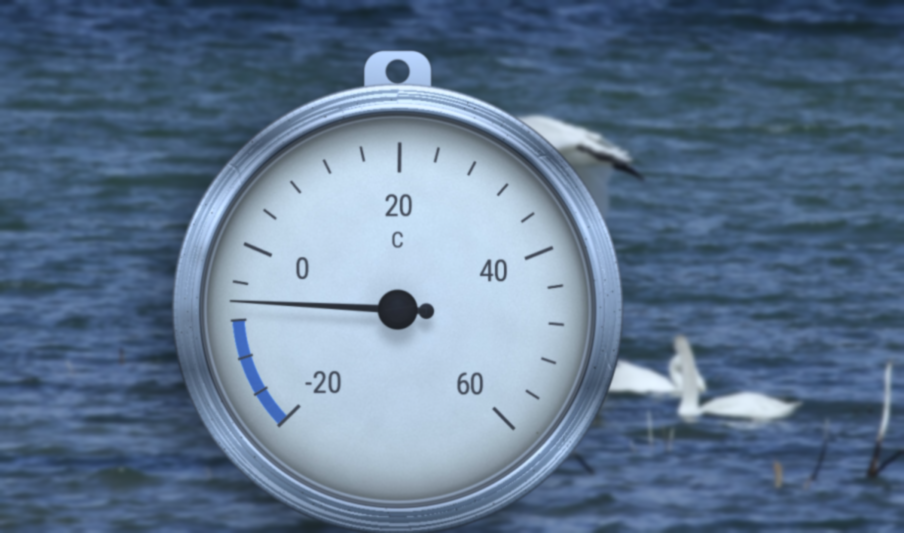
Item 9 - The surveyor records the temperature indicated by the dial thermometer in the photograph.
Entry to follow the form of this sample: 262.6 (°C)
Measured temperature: -6 (°C)
